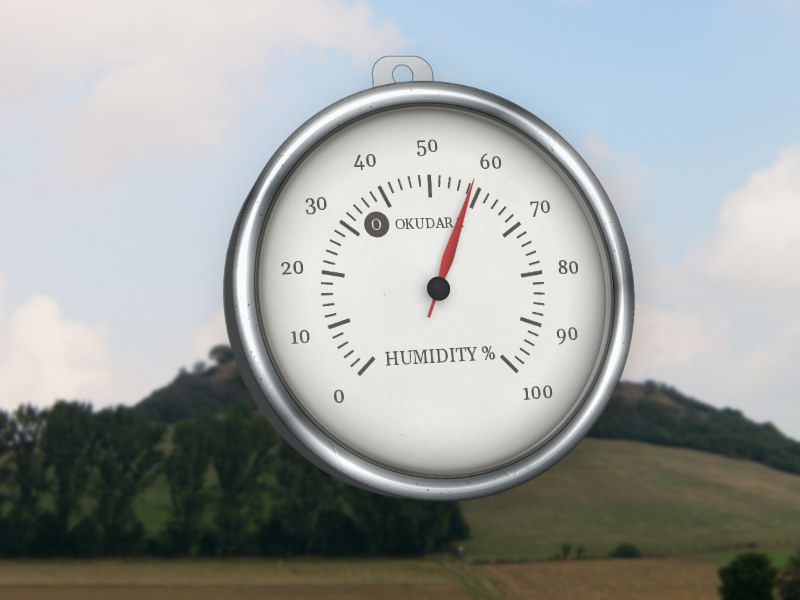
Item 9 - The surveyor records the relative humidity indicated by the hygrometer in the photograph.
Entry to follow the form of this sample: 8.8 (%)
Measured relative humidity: 58 (%)
